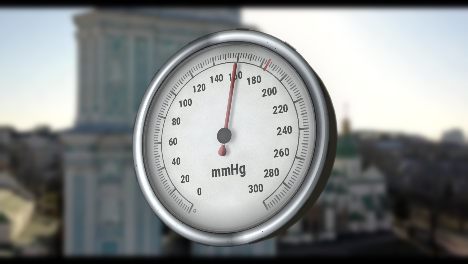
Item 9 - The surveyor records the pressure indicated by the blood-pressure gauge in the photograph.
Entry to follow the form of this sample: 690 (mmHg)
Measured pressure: 160 (mmHg)
